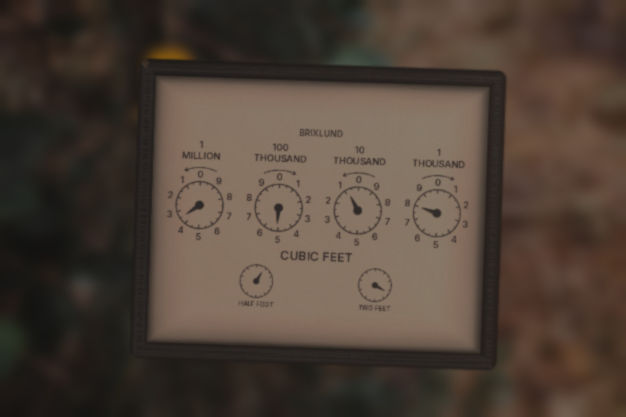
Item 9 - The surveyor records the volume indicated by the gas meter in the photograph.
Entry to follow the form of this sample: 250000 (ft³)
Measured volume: 350800 (ft³)
